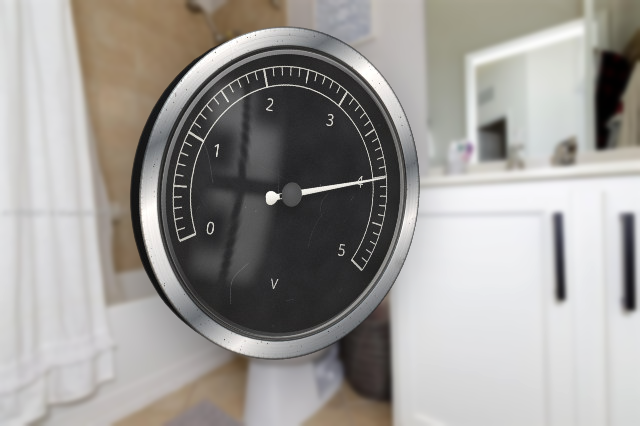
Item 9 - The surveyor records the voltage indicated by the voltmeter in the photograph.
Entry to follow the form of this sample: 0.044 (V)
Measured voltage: 4 (V)
